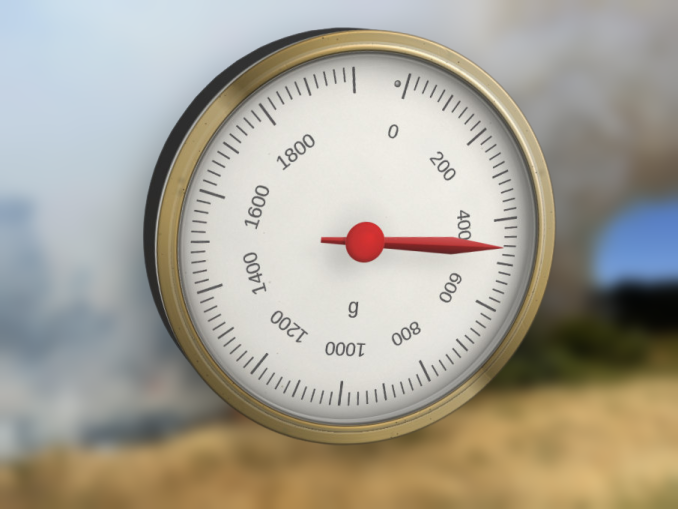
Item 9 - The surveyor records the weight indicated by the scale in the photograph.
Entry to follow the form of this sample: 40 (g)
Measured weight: 460 (g)
